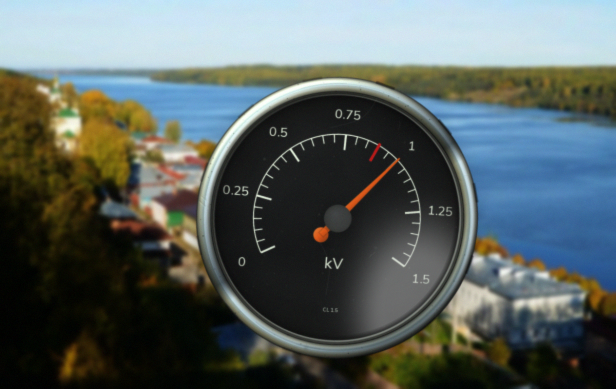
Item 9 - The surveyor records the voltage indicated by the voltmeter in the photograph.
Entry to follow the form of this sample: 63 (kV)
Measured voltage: 1 (kV)
